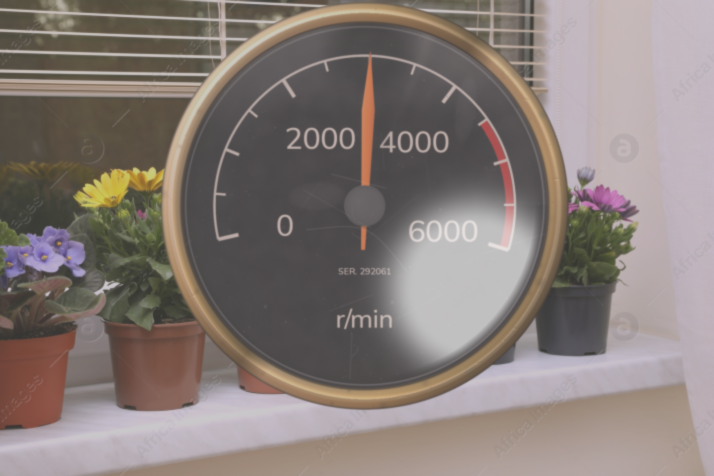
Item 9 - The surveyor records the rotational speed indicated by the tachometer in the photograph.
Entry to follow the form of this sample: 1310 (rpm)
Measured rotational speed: 3000 (rpm)
